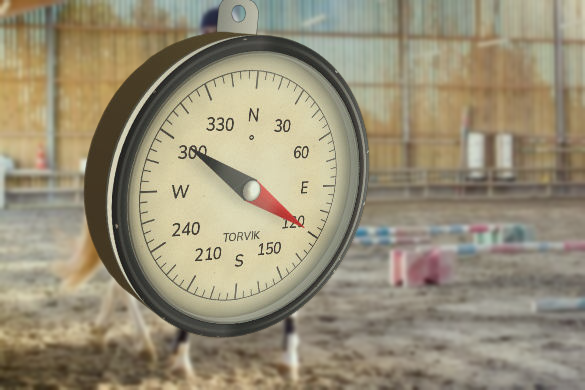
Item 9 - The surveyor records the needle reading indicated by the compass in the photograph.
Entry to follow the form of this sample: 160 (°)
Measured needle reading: 120 (°)
